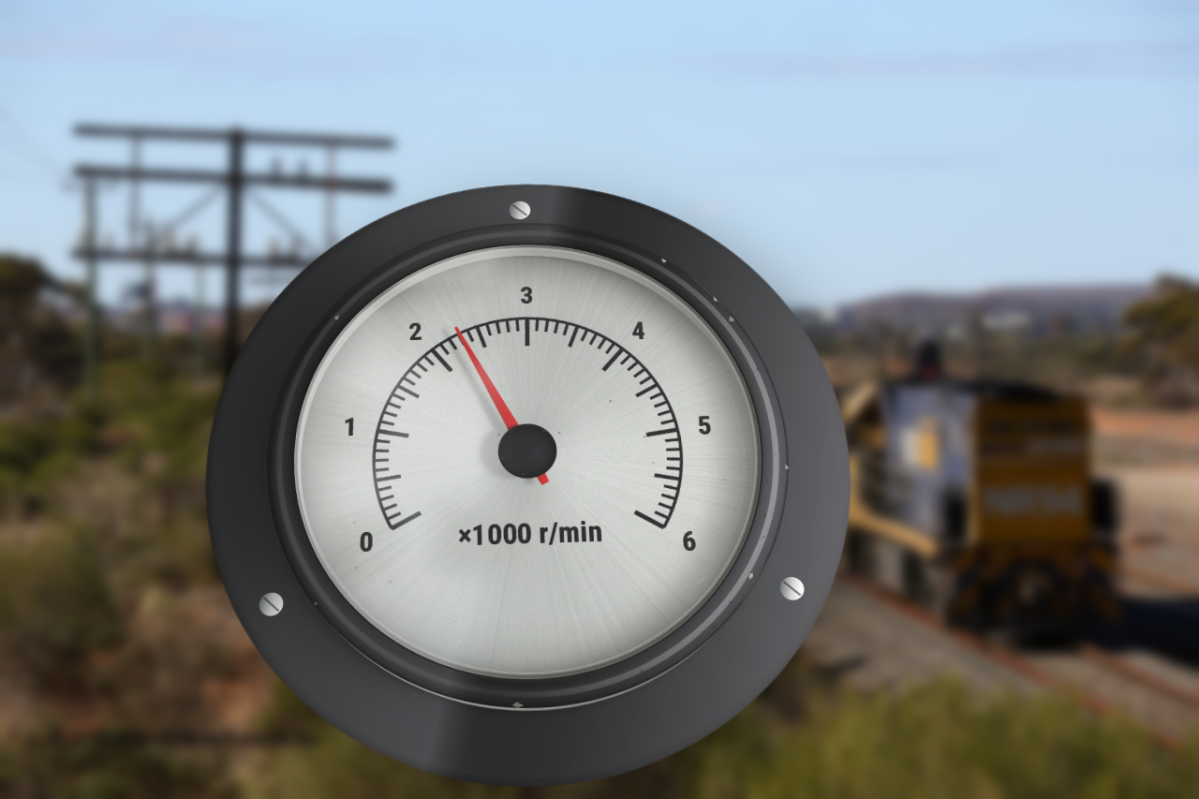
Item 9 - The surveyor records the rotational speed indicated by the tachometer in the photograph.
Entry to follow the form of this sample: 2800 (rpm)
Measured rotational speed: 2300 (rpm)
